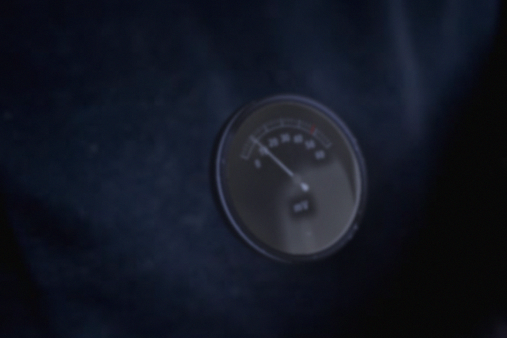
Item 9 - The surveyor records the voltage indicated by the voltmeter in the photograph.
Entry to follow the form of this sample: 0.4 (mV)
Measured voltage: 10 (mV)
